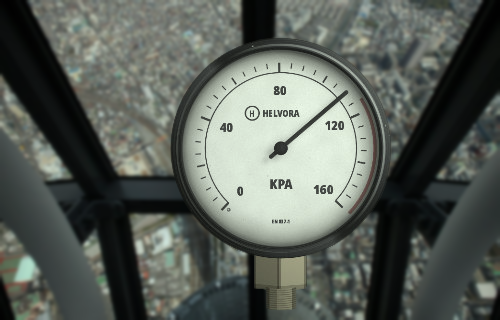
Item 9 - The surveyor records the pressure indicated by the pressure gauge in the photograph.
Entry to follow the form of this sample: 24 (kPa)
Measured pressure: 110 (kPa)
